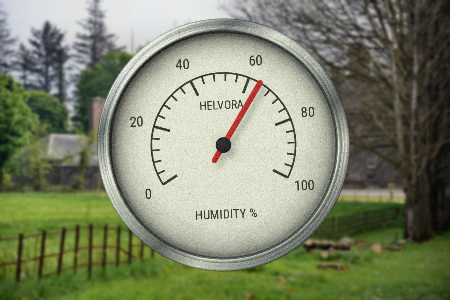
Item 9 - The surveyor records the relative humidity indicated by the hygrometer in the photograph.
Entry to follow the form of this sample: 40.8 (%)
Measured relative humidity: 64 (%)
